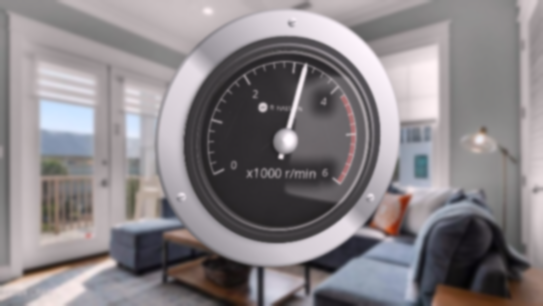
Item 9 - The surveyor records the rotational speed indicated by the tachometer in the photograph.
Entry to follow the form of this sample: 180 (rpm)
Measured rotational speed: 3200 (rpm)
